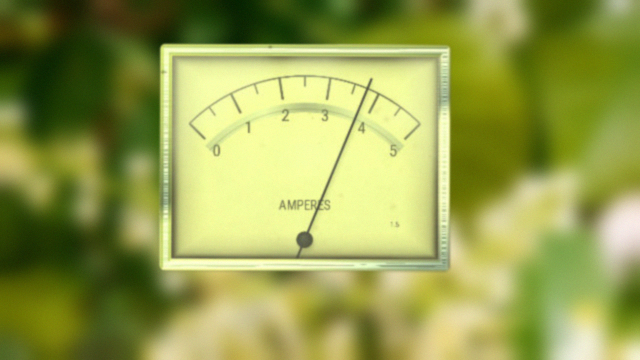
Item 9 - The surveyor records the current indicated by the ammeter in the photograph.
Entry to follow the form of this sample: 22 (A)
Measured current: 3.75 (A)
